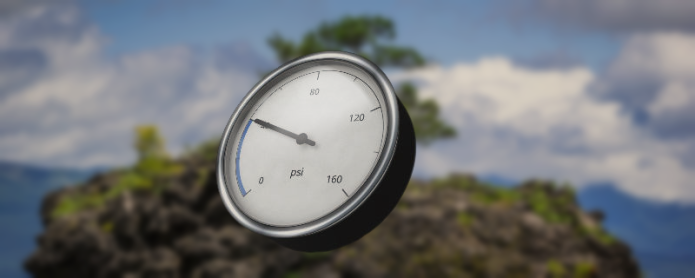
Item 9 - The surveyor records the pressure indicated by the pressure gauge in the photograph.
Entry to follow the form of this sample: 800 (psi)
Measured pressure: 40 (psi)
